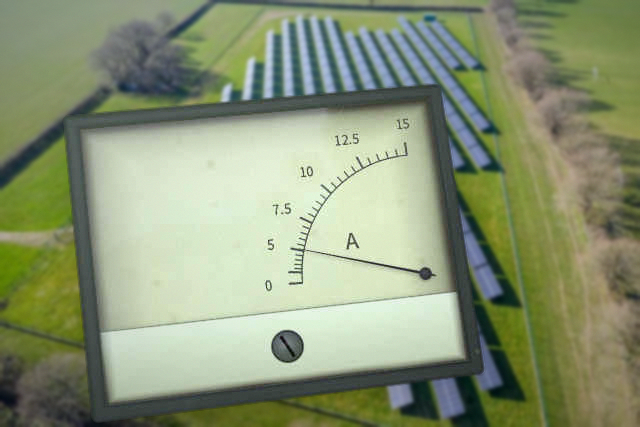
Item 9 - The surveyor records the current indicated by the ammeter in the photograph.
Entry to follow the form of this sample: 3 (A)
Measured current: 5 (A)
